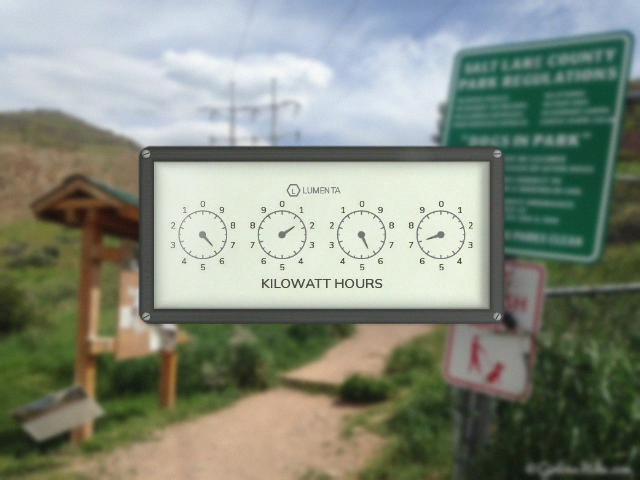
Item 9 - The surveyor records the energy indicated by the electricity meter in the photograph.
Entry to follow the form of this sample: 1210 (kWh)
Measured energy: 6157 (kWh)
